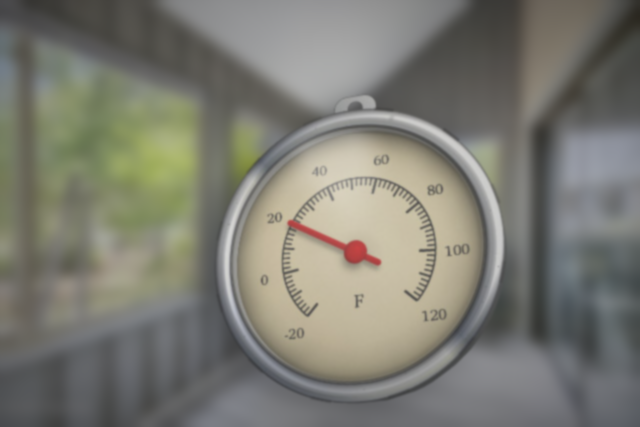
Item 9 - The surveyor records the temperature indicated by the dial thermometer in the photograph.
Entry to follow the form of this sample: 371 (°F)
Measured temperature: 20 (°F)
